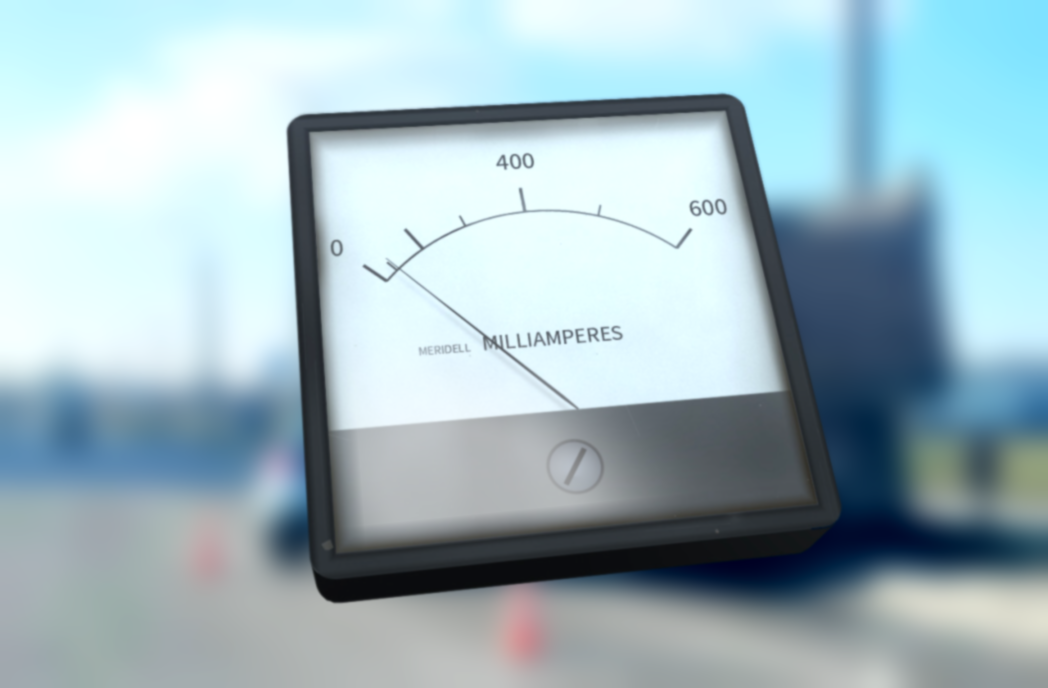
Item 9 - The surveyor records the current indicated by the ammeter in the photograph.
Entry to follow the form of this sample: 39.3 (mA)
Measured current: 100 (mA)
